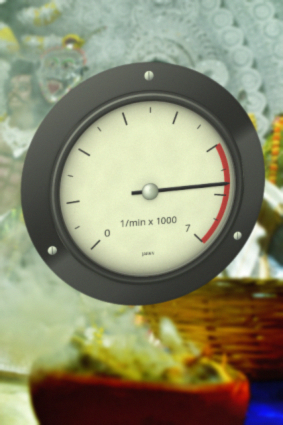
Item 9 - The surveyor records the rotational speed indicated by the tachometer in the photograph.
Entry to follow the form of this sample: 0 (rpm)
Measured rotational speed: 5750 (rpm)
